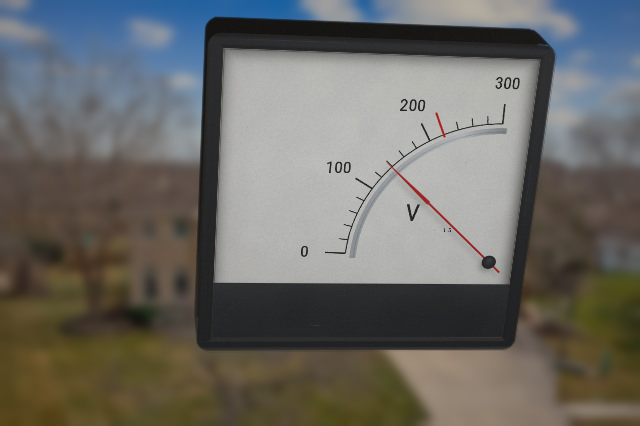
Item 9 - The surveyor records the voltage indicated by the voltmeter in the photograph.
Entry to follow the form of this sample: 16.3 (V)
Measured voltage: 140 (V)
